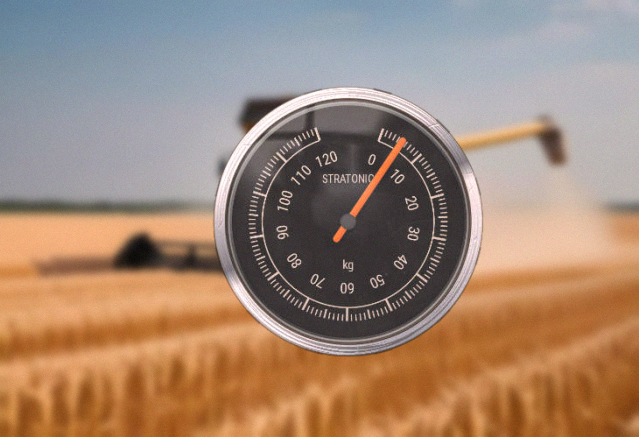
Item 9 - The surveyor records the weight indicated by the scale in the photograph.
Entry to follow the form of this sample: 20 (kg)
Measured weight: 5 (kg)
